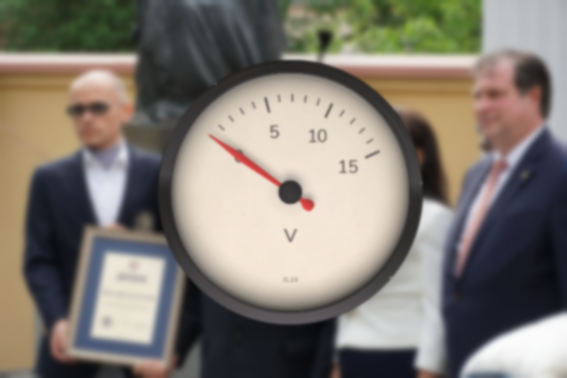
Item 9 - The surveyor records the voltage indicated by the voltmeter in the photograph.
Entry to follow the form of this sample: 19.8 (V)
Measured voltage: 0 (V)
